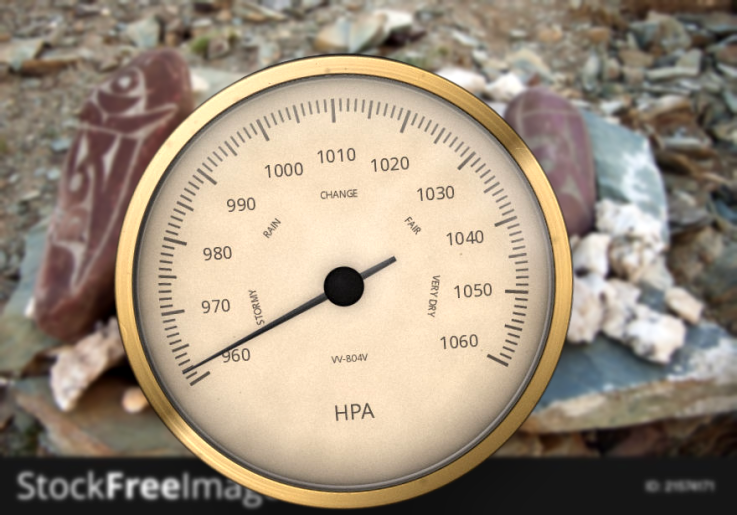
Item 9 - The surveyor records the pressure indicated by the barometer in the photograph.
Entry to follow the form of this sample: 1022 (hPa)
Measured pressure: 962 (hPa)
